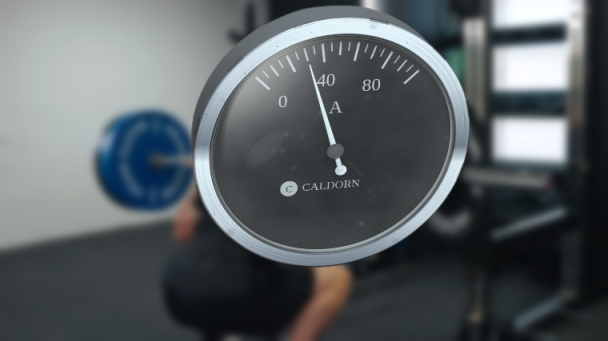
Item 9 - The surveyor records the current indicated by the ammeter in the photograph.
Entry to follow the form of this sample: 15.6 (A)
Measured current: 30 (A)
